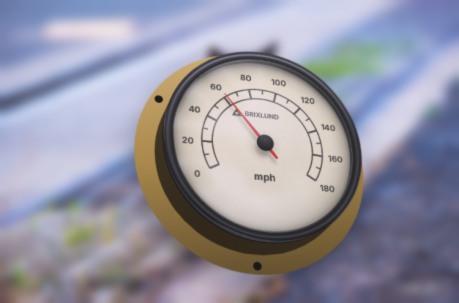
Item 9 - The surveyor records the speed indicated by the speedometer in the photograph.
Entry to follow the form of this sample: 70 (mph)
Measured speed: 60 (mph)
